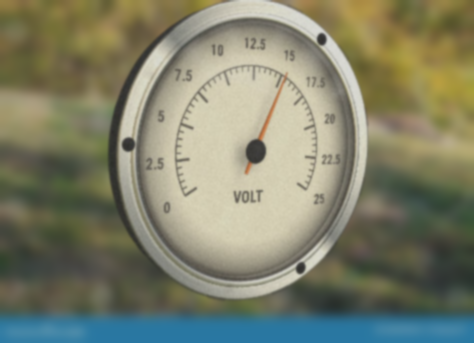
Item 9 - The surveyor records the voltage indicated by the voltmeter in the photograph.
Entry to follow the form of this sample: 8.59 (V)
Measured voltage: 15 (V)
